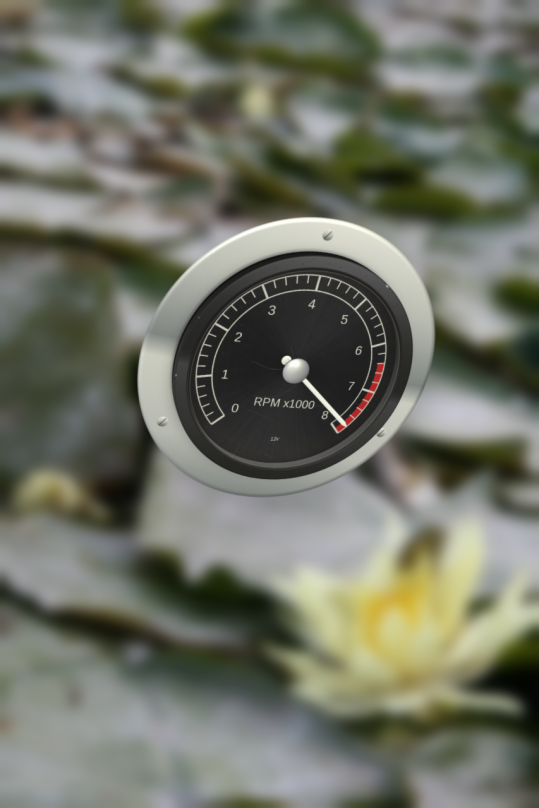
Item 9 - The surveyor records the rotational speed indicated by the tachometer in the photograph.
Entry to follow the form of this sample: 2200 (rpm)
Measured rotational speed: 7800 (rpm)
